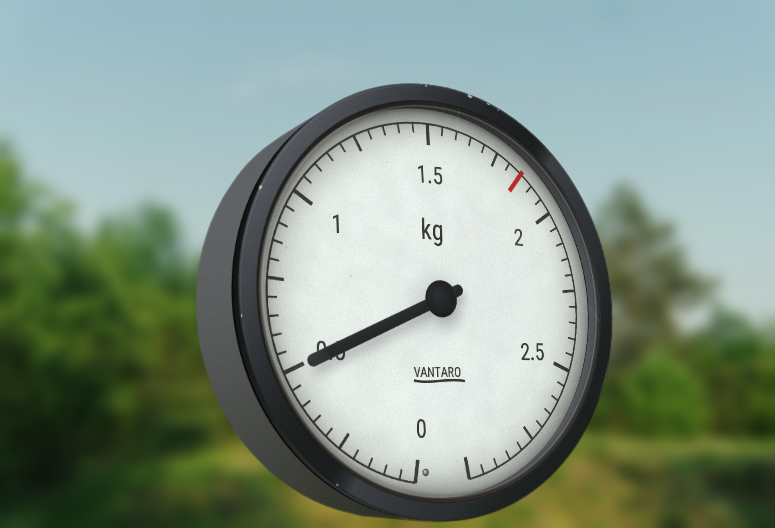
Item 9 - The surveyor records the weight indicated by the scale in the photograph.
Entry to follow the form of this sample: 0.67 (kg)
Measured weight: 0.5 (kg)
